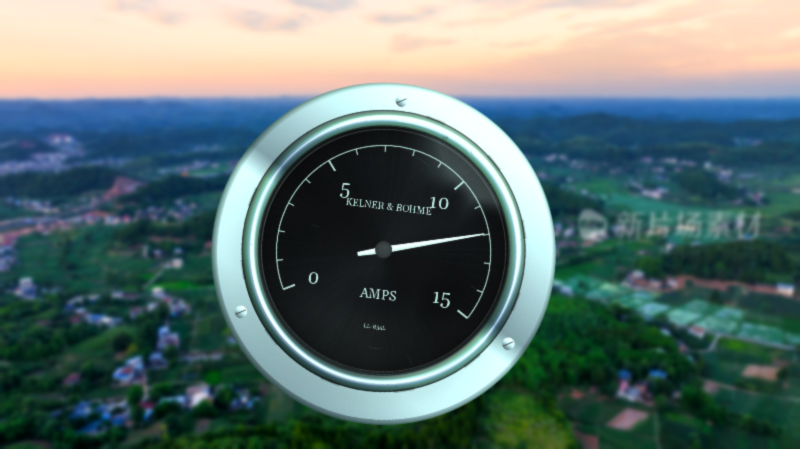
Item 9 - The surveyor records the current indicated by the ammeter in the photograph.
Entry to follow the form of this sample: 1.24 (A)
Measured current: 12 (A)
